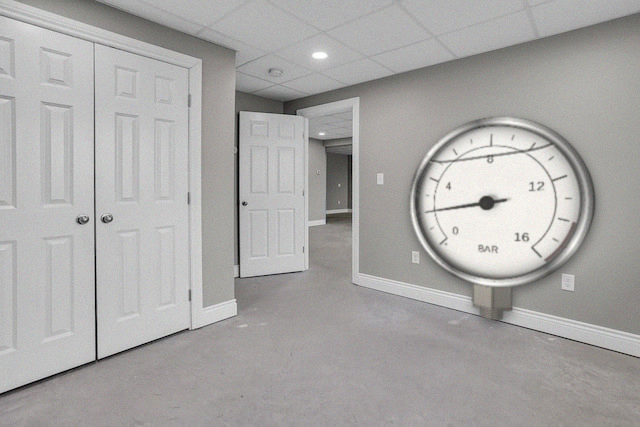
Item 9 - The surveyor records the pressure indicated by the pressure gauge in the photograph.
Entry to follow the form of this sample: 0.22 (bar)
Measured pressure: 2 (bar)
